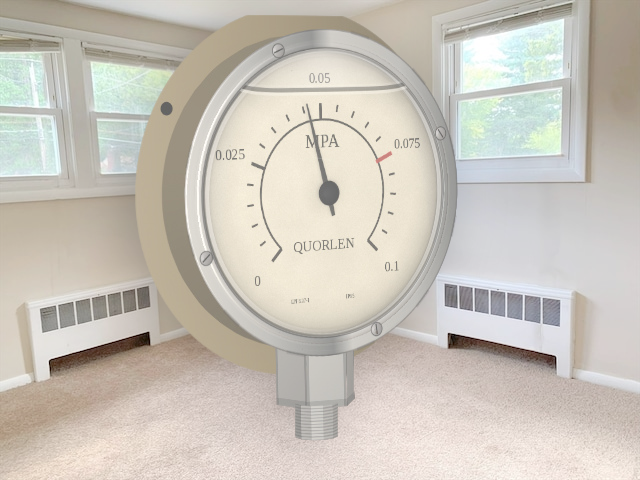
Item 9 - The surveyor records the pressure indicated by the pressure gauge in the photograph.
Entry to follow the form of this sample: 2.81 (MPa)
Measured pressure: 0.045 (MPa)
